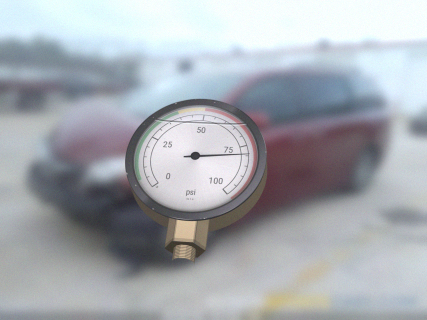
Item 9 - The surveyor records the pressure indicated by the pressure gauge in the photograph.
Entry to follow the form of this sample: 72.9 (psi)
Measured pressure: 80 (psi)
